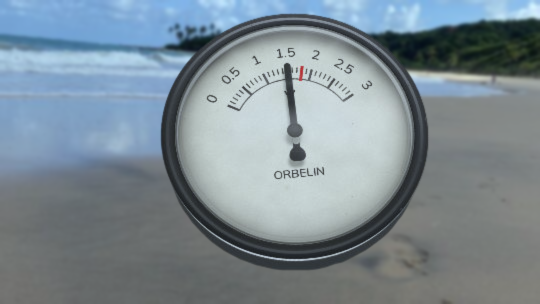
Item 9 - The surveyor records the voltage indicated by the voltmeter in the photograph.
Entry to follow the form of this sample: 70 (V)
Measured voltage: 1.5 (V)
